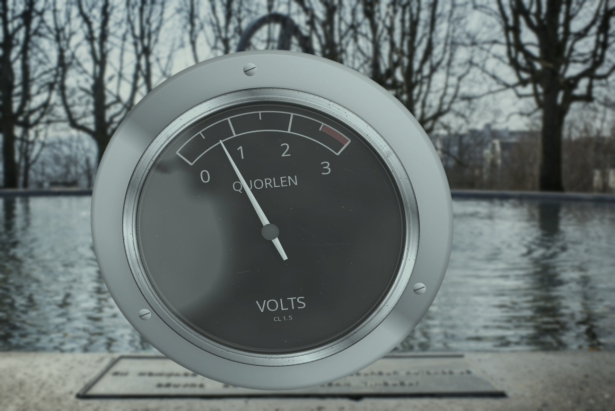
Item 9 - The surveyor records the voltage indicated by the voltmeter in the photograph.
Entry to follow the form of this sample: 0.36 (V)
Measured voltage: 0.75 (V)
